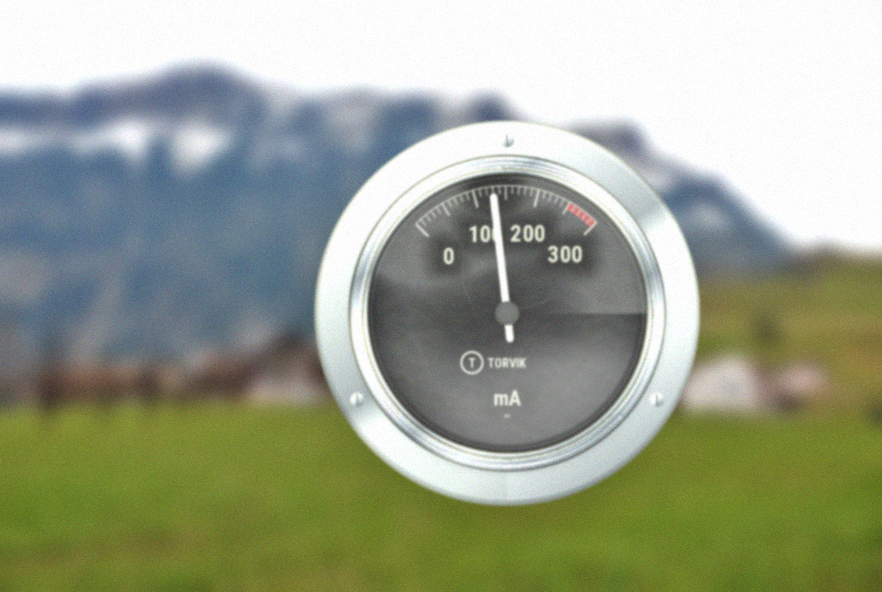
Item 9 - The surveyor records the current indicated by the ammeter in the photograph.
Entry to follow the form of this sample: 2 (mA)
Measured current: 130 (mA)
